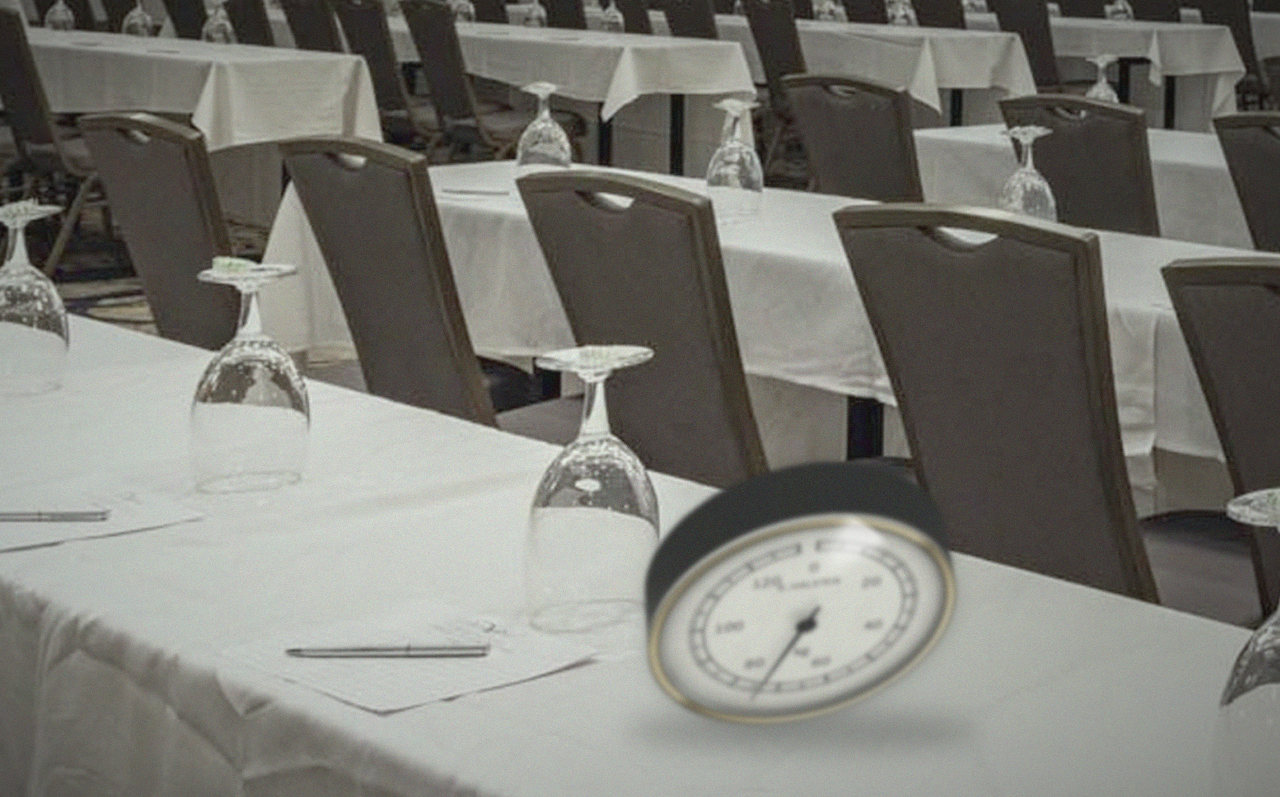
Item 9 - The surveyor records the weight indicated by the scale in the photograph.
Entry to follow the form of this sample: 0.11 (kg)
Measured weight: 75 (kg)
